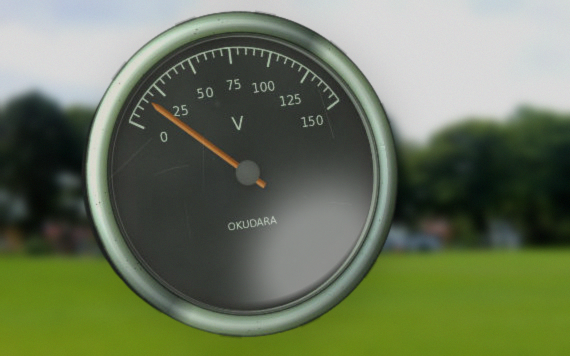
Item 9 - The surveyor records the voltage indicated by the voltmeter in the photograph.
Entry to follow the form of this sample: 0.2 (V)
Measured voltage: 15 (V)
